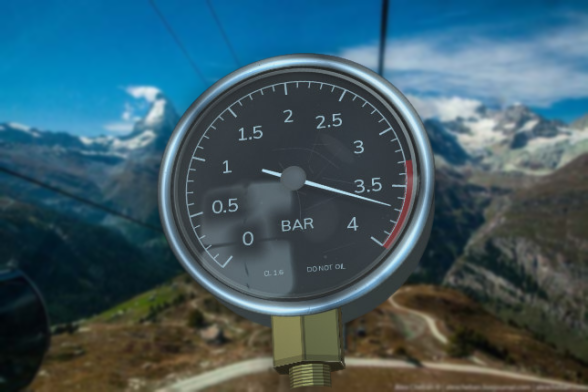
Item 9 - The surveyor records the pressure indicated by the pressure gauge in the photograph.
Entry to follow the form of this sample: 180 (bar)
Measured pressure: 3.7 (bar)
